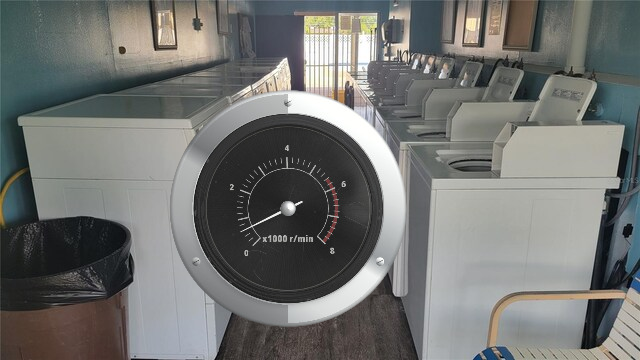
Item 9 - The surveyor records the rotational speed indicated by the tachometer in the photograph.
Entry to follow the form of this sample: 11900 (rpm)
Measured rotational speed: 600 (rpm)
